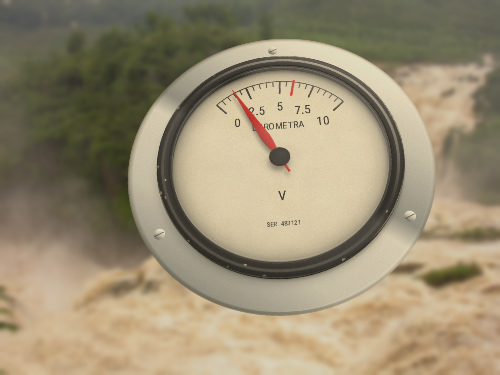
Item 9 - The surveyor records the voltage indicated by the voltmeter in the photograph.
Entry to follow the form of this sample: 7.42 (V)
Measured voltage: 1.5 (V)
